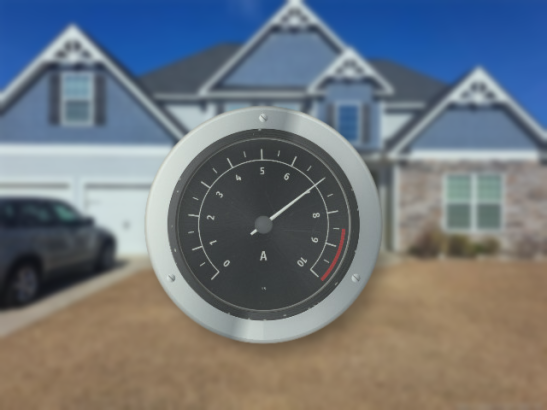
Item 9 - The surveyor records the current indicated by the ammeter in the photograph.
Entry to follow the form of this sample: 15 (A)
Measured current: 7 (A)
